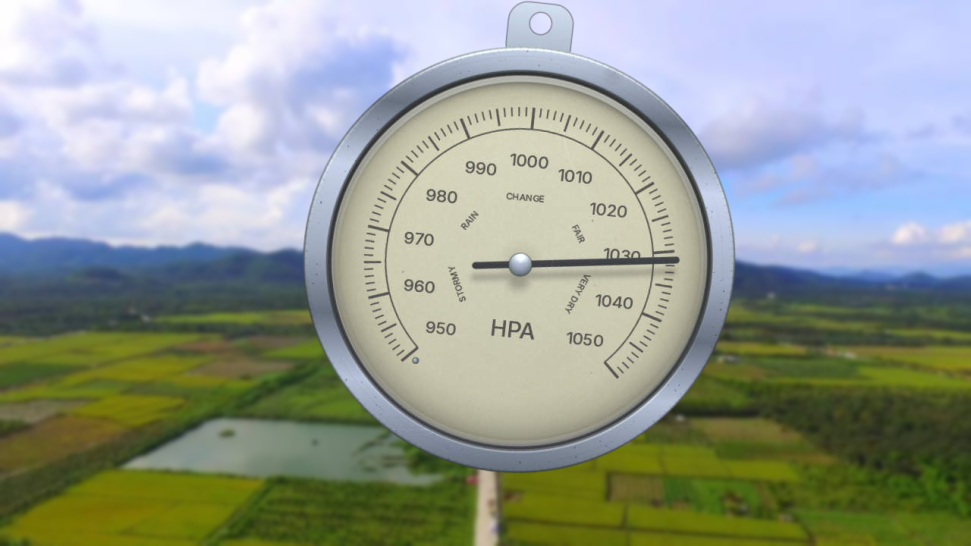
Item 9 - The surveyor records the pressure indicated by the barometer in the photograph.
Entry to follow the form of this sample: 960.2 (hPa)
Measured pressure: 1031 (hPa)
